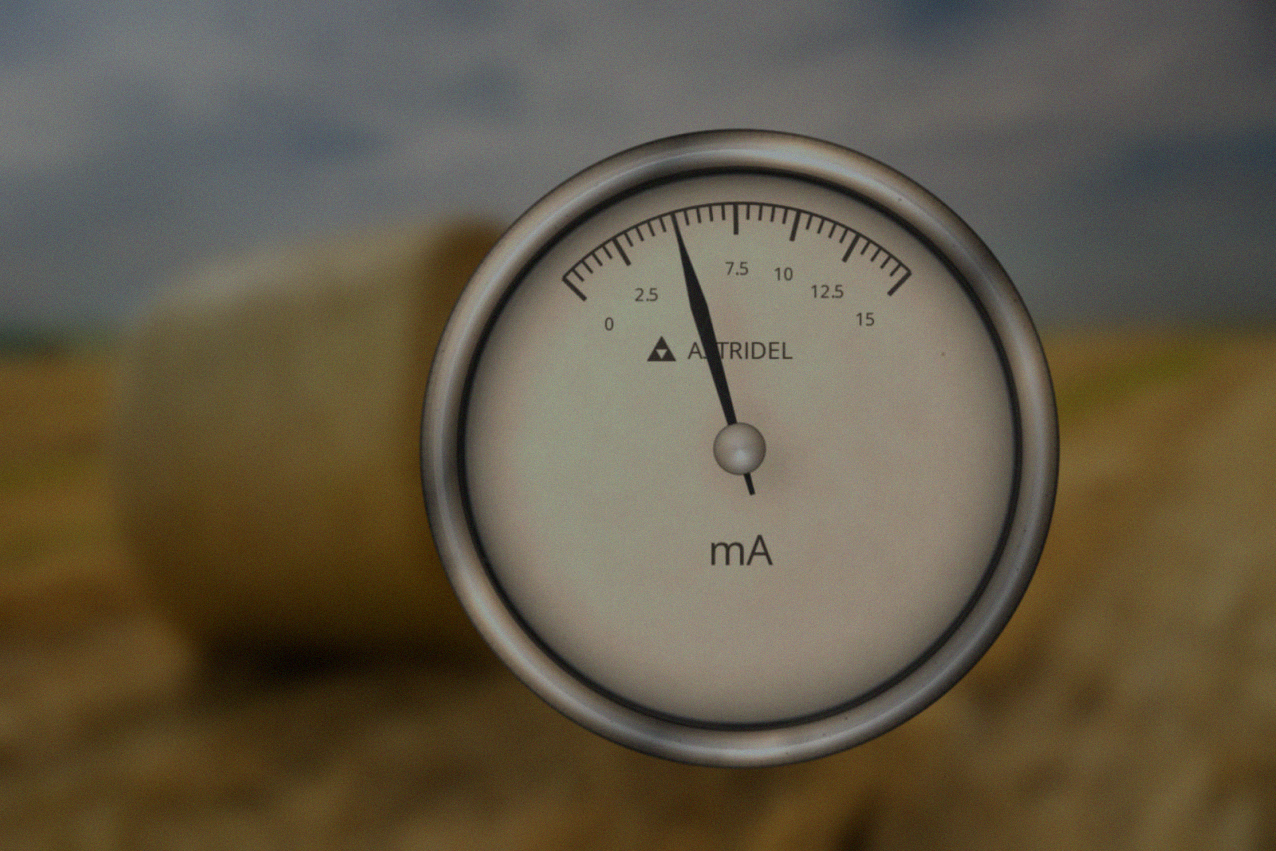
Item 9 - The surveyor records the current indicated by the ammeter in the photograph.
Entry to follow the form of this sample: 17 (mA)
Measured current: 5 (mA)
